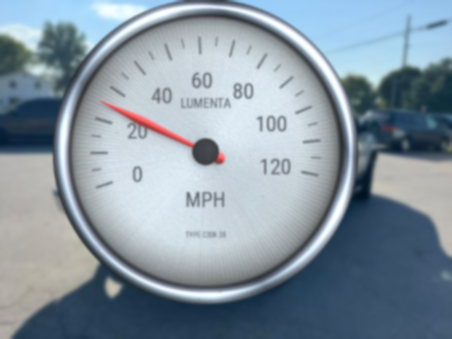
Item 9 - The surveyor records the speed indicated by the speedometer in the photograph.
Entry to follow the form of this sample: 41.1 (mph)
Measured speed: 25 (mph)
